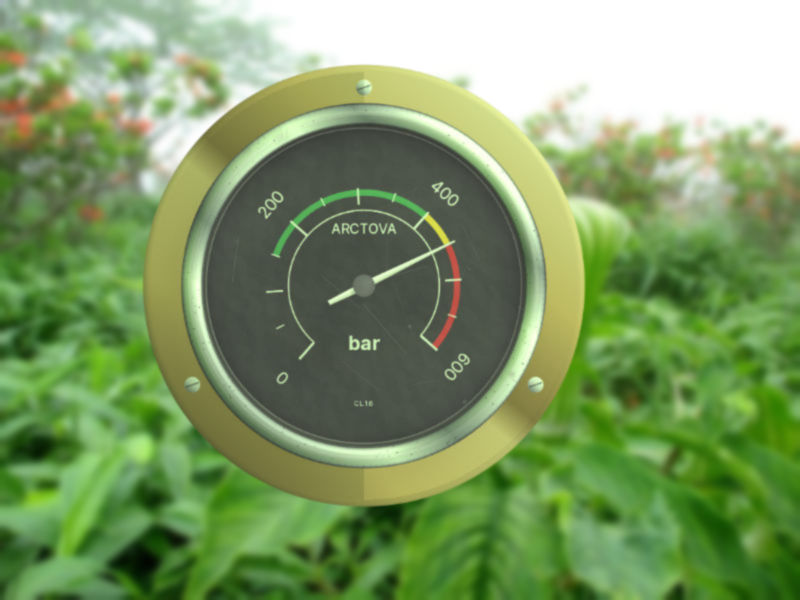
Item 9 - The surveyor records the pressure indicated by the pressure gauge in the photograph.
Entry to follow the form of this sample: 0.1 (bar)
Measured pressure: 450 (bar)
